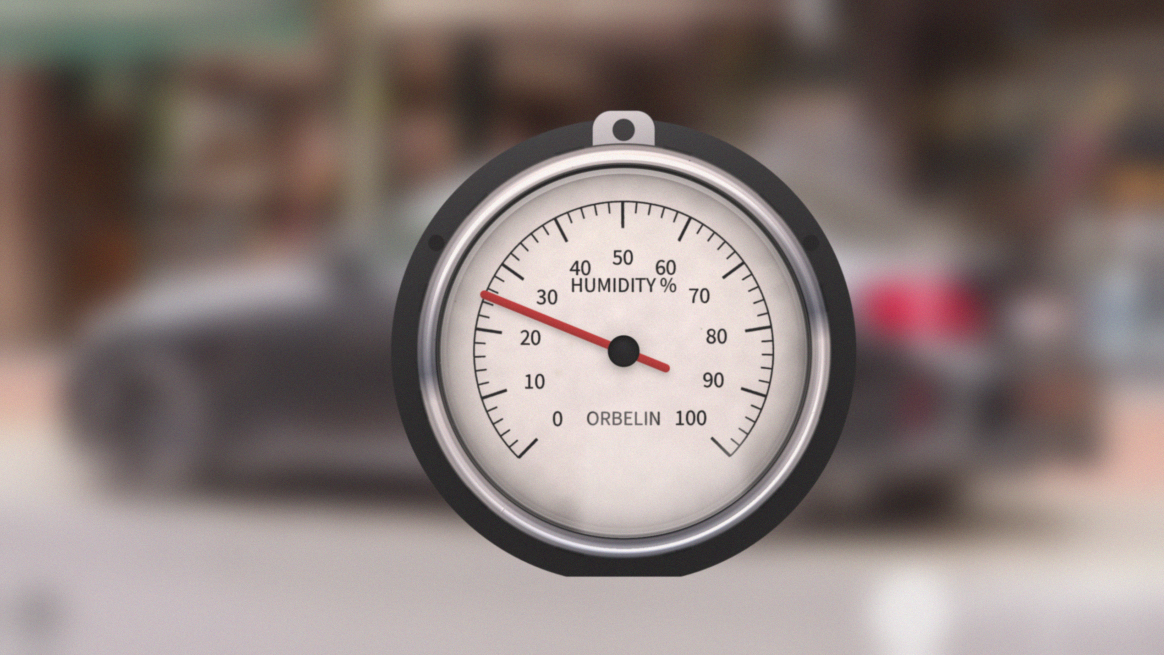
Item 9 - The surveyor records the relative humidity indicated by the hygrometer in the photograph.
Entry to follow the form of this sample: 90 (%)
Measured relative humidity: 25 (%)
